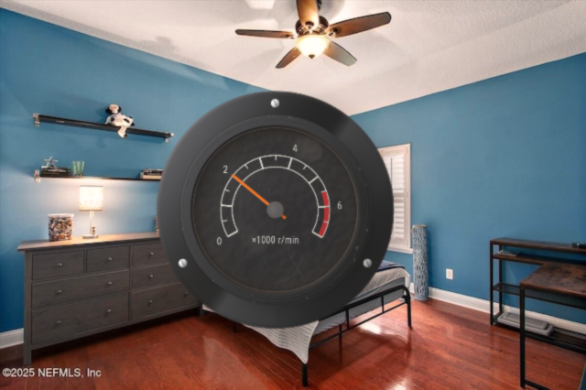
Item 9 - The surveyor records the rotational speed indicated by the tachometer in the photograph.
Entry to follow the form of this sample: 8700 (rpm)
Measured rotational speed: 2000 (rpm)
